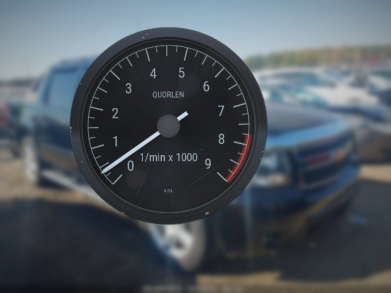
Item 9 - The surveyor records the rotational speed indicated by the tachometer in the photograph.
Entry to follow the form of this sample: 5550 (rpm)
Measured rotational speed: 375 (rpm)
